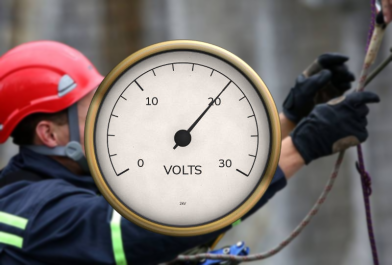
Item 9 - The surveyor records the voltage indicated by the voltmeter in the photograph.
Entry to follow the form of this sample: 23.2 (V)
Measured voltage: 20 (V)
